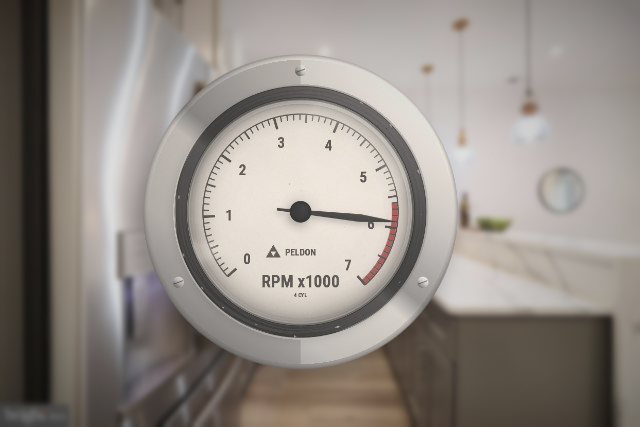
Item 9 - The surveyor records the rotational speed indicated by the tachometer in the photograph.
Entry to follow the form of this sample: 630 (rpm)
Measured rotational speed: 5900 (rpm)
